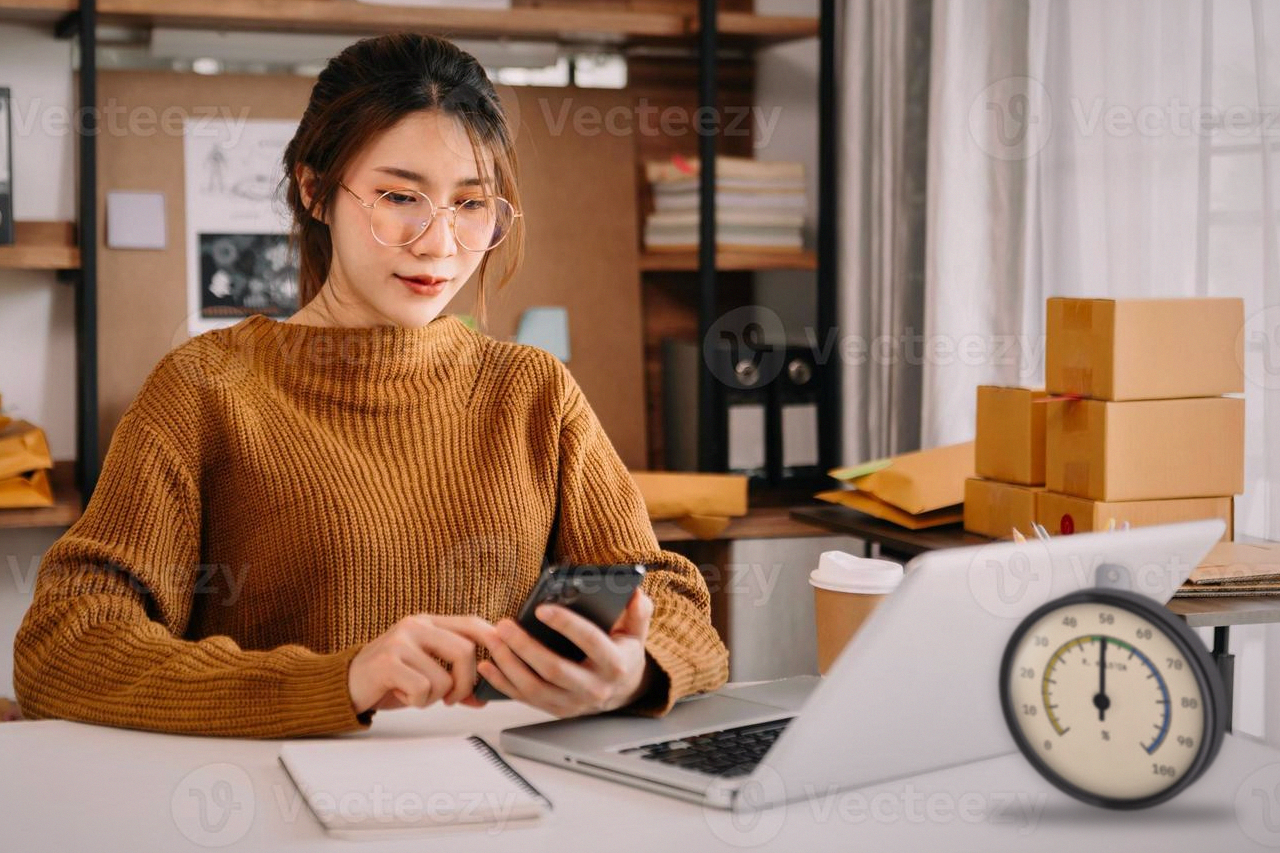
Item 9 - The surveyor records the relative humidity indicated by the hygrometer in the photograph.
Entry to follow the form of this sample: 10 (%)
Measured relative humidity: 50 (%)
